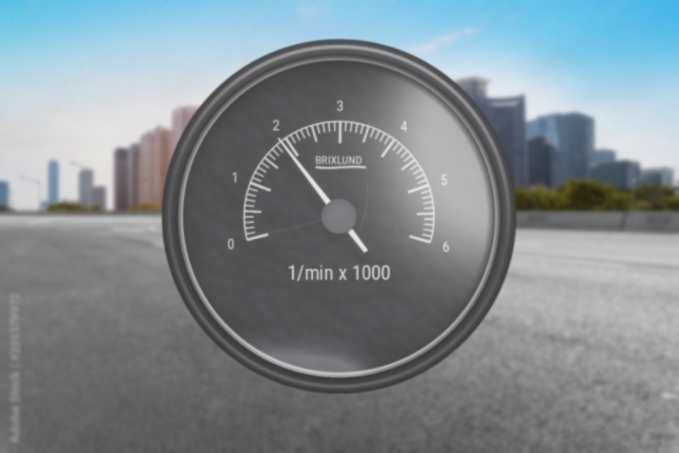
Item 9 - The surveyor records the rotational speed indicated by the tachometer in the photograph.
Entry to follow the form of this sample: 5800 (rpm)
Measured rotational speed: 1900 (rpm)
